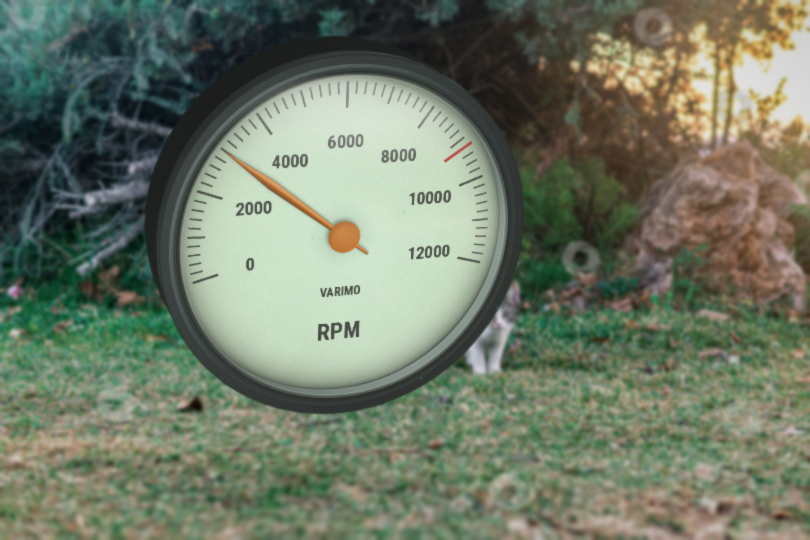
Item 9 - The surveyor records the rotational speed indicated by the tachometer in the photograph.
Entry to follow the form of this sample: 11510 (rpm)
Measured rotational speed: 3000 (rpm)
